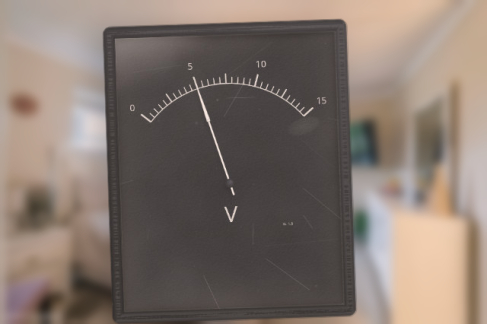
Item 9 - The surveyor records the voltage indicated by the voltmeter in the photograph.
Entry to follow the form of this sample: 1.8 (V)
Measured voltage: 5 (V)
